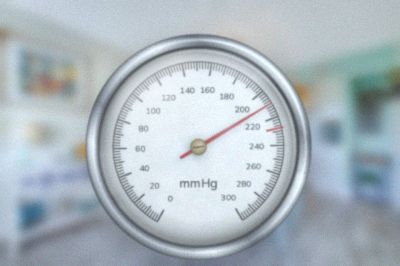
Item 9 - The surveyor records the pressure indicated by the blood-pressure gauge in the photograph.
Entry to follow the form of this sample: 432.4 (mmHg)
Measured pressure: 210 (mmHg)
